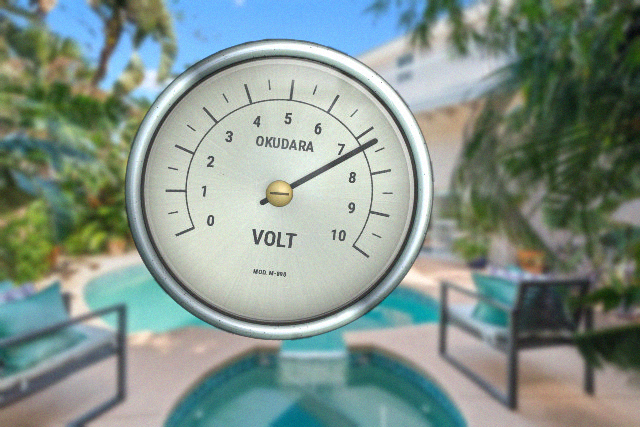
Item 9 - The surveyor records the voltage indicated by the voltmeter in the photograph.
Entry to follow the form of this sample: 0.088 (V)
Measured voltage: 7.25 (V)
